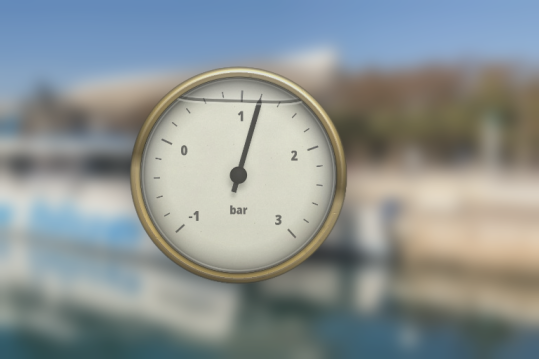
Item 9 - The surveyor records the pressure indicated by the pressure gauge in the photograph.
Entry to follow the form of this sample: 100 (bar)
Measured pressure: 1.2 (bar)
